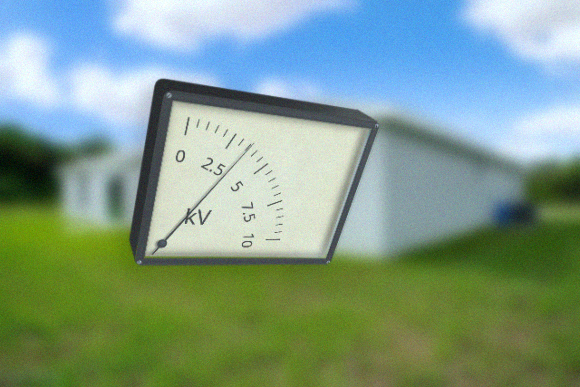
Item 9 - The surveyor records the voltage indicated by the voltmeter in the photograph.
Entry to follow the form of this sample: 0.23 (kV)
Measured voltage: 3.5 (kV)
